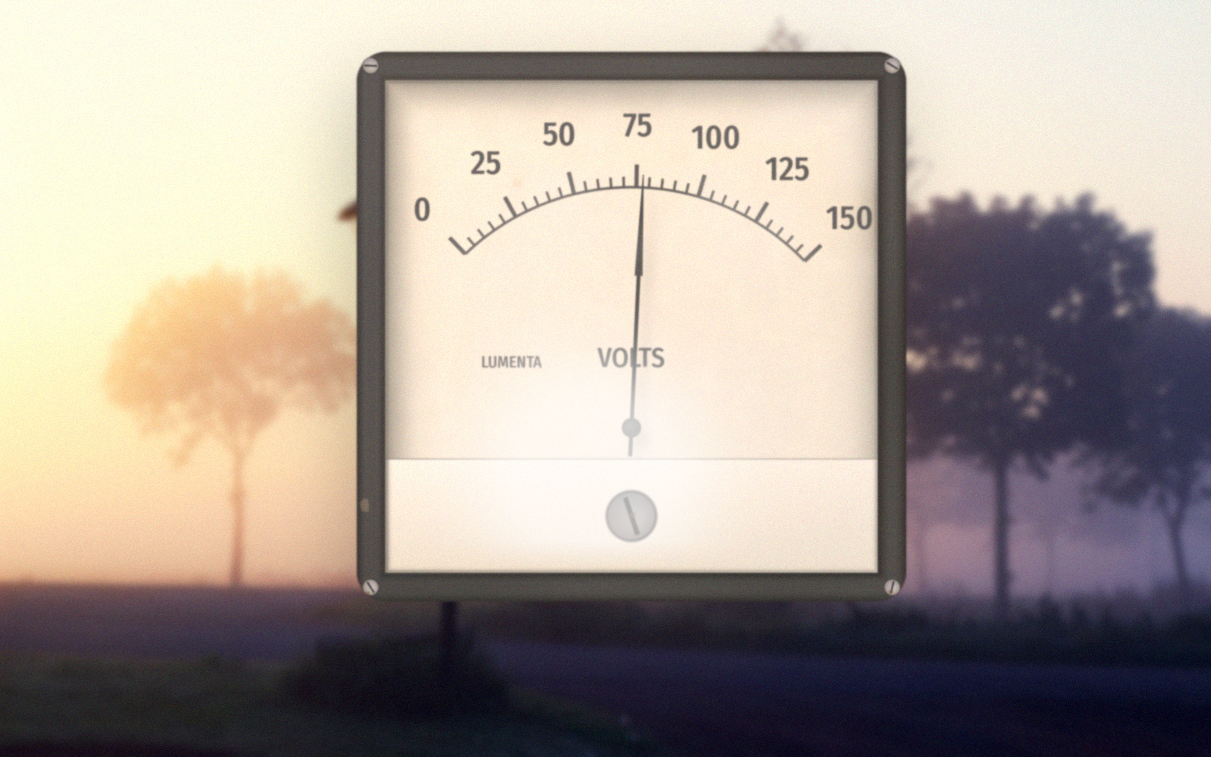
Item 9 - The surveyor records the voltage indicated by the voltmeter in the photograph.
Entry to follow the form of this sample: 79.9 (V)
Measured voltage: 77.5 (V)
